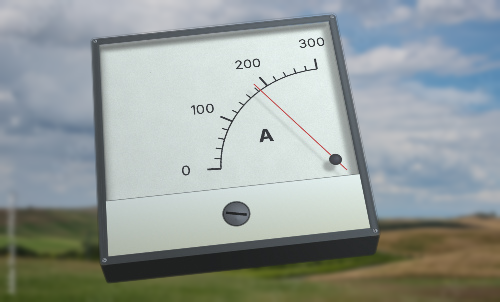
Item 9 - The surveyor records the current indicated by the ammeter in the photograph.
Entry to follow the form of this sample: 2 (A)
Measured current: 180 (A)
